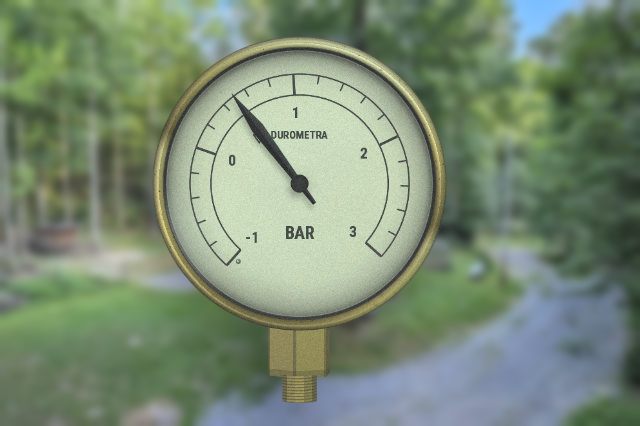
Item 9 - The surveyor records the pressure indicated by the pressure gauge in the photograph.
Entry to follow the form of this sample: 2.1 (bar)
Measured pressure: 0.5 (bar)
